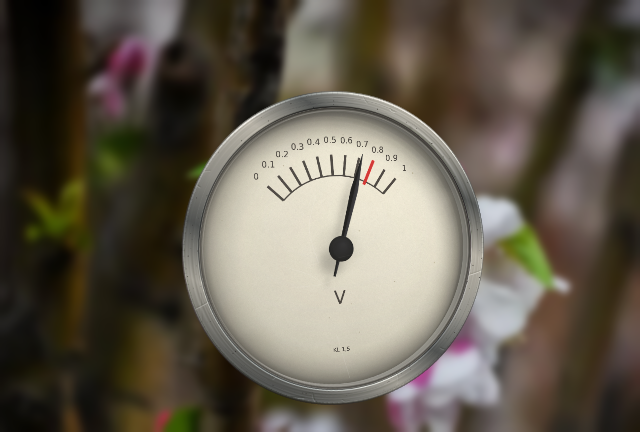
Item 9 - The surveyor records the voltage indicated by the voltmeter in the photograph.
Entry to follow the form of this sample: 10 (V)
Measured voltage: 0.7 (V)
